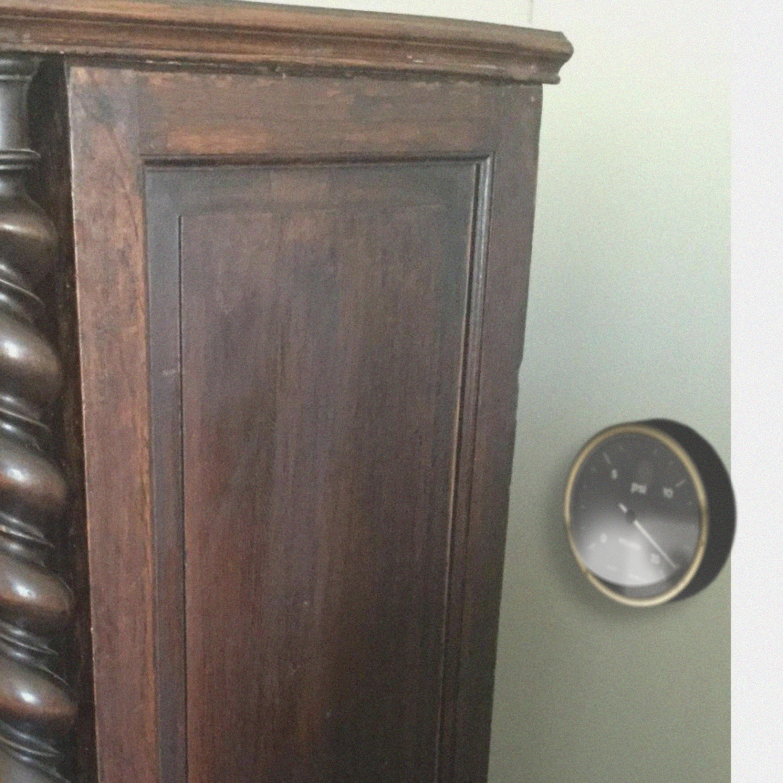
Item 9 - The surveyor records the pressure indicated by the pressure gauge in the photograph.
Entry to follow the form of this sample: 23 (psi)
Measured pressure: 14 (psi)
